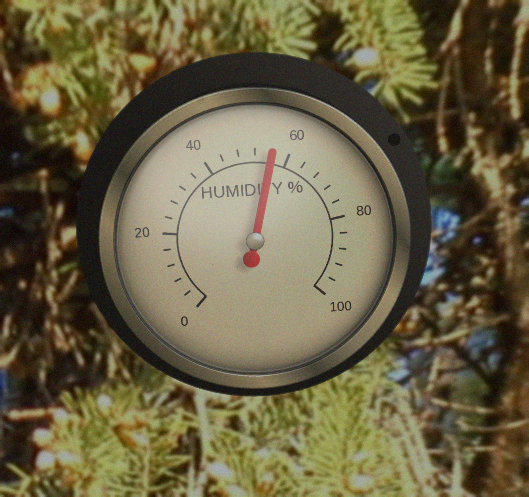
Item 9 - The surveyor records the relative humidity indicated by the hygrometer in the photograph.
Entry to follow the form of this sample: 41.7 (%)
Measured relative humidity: 56 (%)
